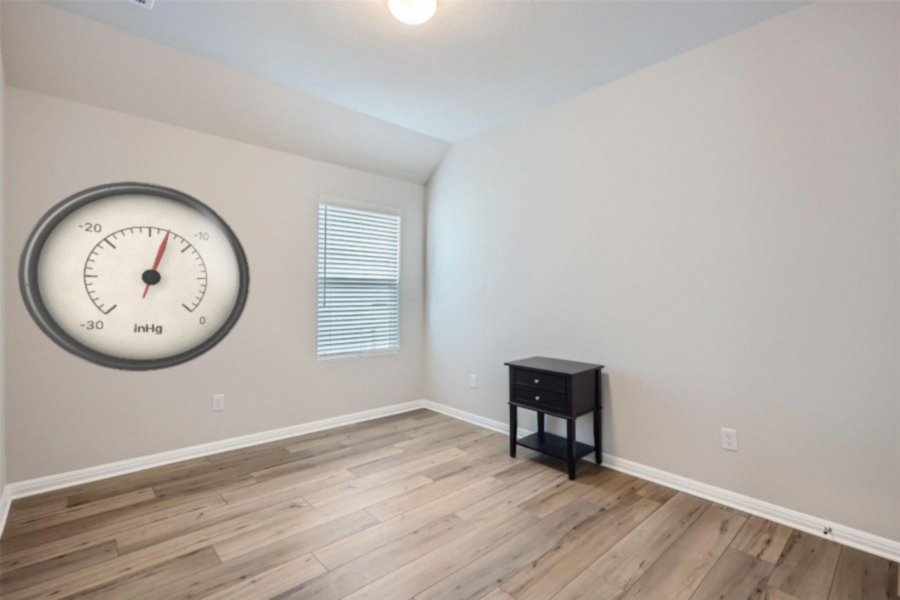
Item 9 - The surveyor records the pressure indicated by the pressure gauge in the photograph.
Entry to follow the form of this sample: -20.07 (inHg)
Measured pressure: -13 (inHg)
